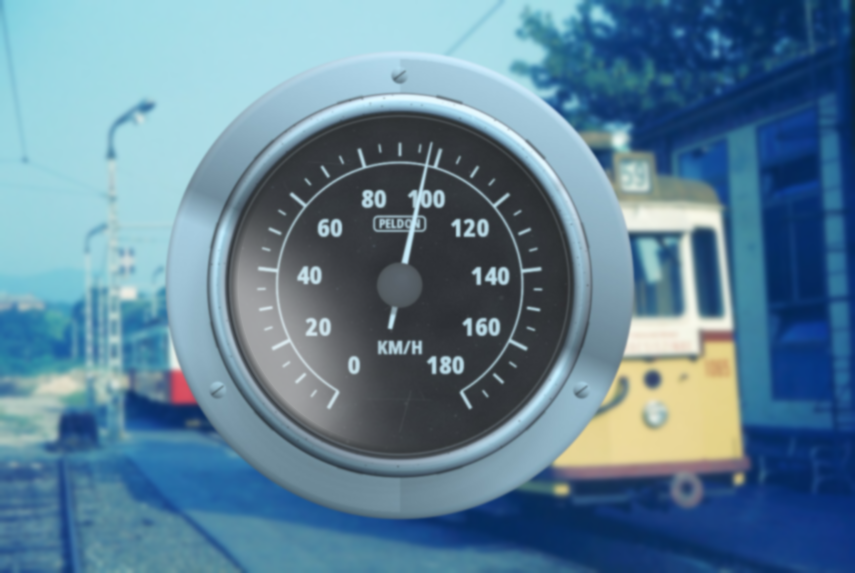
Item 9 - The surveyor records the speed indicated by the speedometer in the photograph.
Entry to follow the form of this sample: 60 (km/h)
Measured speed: 97.5 (km/h)
